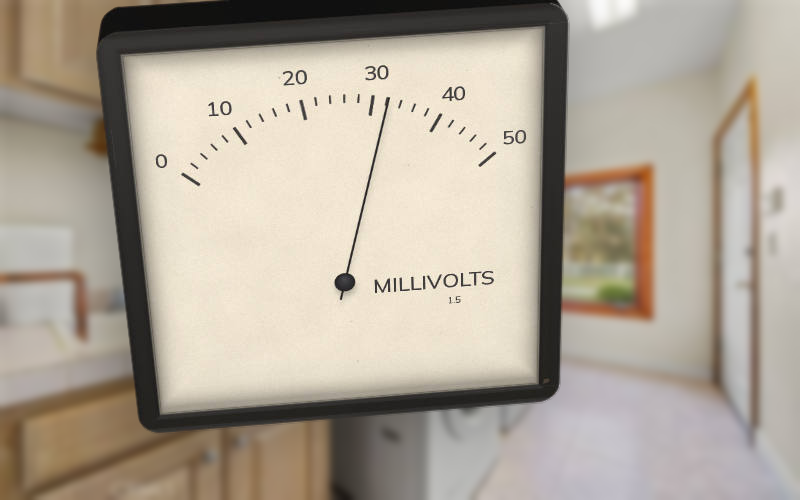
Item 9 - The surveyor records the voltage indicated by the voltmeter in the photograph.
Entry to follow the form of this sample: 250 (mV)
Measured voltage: 32 (mV)
